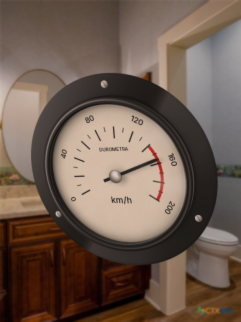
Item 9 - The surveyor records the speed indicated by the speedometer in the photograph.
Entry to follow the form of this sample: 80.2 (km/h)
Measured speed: 155 (km/h)
